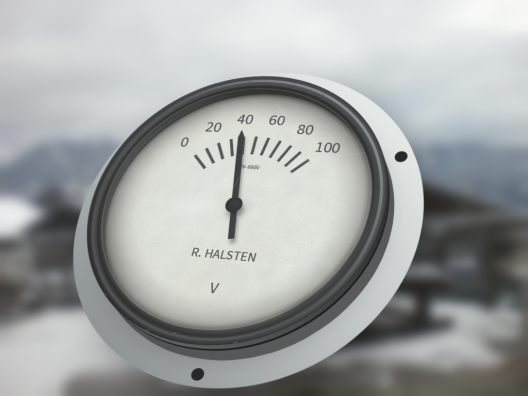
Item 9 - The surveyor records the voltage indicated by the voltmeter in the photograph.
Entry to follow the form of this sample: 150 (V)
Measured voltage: 40 (V)
